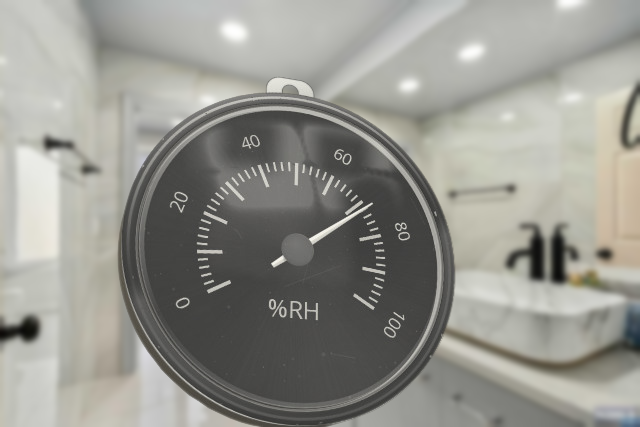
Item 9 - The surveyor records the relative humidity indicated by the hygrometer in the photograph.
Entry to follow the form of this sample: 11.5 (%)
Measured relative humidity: 72 (%)
